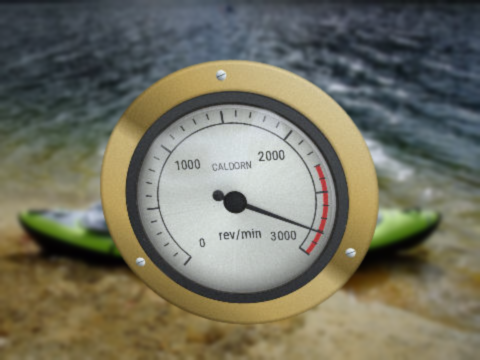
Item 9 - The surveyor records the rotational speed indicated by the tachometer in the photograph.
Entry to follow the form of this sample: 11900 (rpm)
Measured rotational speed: 2800 (rpm)
